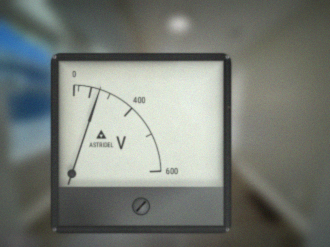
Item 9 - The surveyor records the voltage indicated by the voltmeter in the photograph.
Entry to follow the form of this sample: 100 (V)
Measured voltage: 250 (V)
